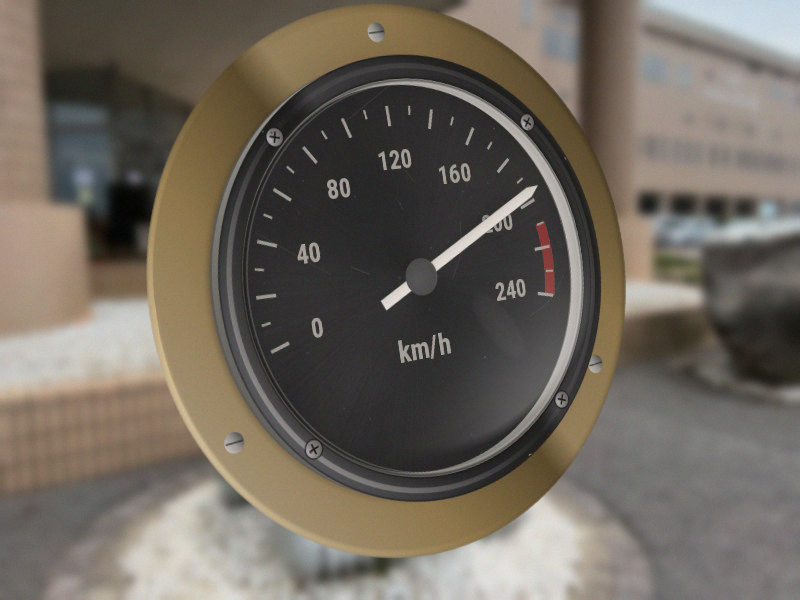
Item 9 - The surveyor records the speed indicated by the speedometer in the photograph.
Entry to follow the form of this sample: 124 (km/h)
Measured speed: 195 (km/h)
